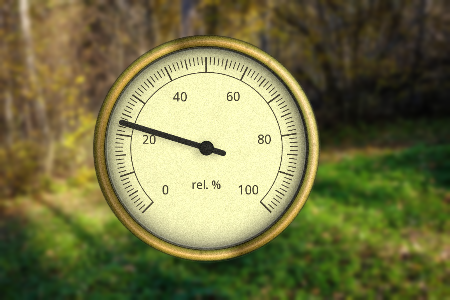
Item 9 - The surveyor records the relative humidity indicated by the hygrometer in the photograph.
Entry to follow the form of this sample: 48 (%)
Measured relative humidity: 23 (%)
